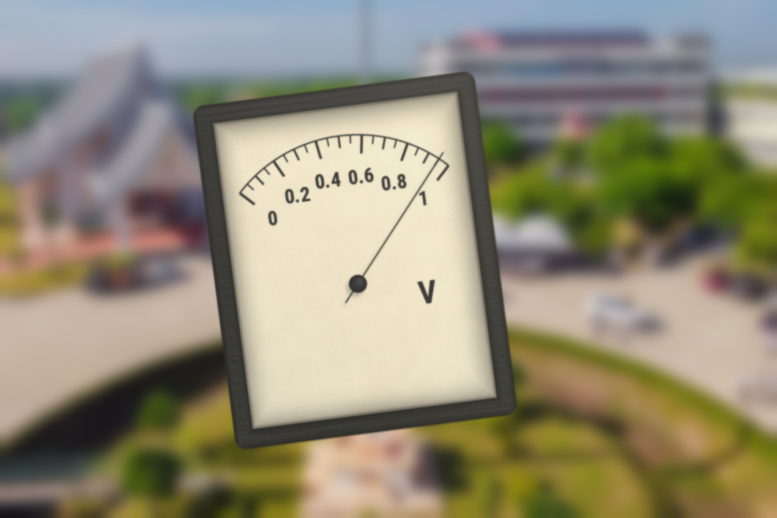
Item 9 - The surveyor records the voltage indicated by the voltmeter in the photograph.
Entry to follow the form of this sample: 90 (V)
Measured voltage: 0.95 (V)
